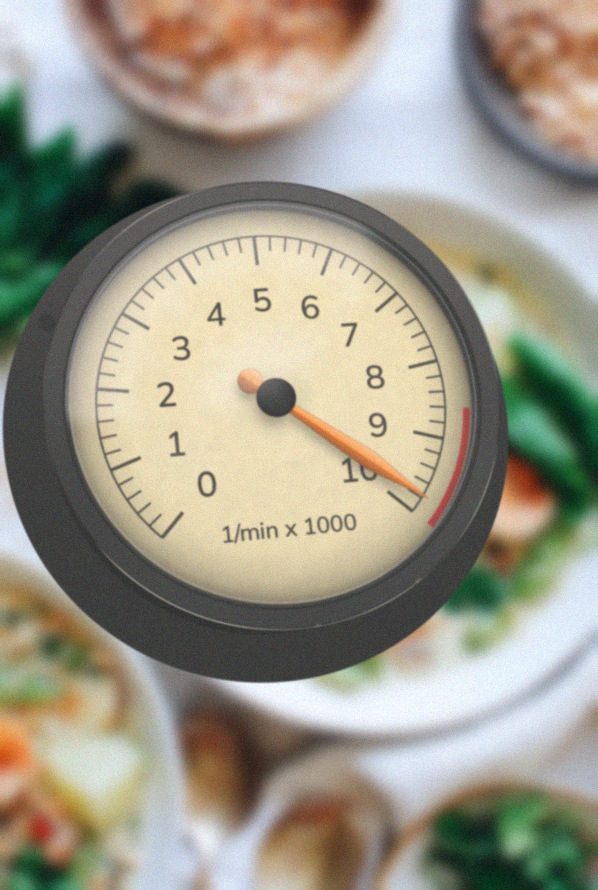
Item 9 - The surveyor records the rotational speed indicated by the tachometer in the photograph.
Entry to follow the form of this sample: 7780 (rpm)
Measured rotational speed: 9800 (rpm)
